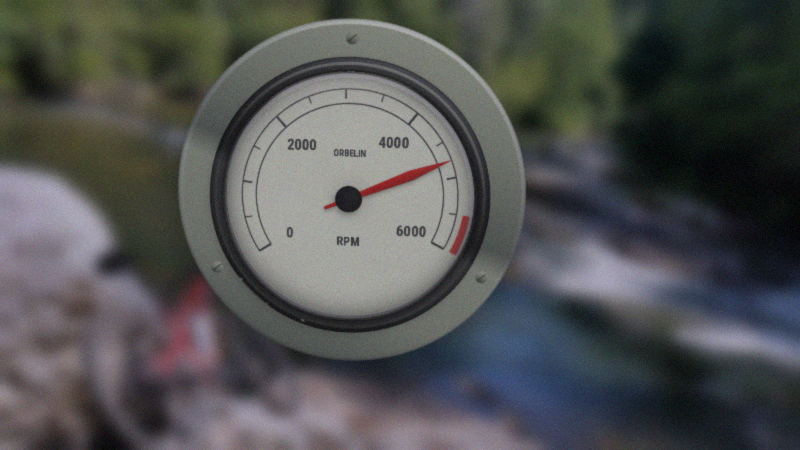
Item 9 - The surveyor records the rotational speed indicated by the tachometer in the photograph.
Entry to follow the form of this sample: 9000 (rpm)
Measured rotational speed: 4750 (rpm)
